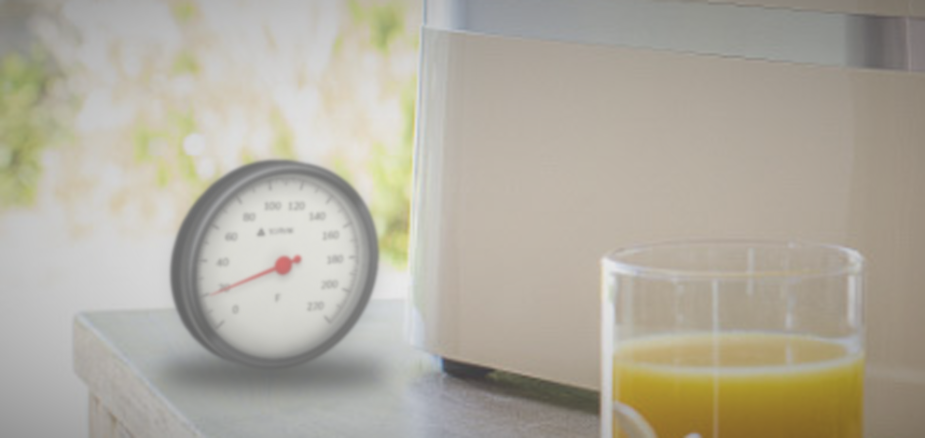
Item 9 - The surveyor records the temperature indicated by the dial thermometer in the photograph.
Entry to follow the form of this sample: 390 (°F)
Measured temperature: 20 (°F)
